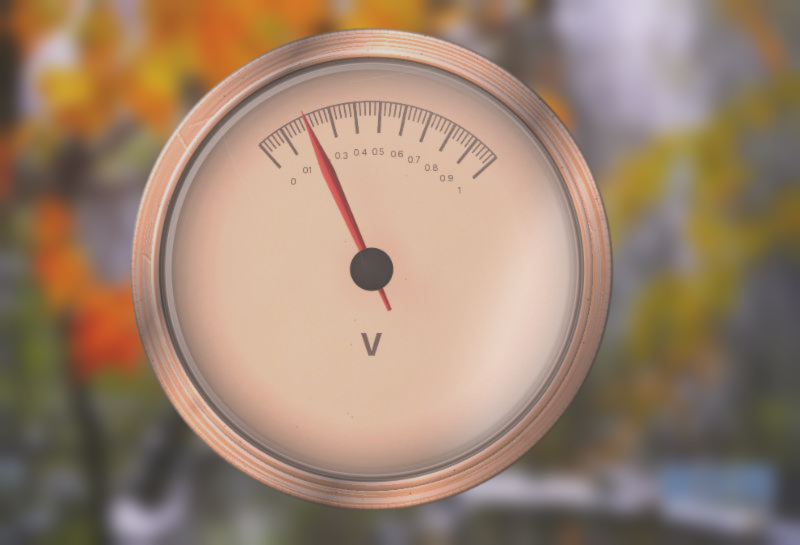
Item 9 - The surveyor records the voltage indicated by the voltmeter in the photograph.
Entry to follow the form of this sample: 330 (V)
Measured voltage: 0.2 (V)
